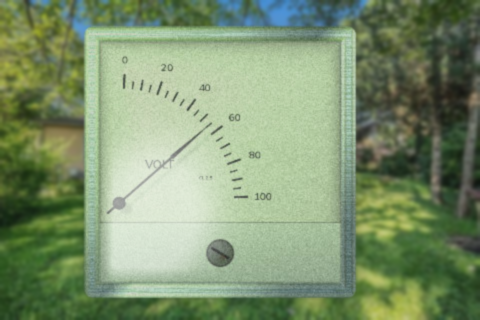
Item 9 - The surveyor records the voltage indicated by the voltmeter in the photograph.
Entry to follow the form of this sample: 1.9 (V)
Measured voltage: 55 (V)
